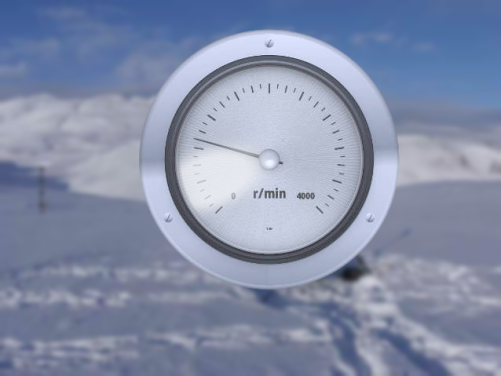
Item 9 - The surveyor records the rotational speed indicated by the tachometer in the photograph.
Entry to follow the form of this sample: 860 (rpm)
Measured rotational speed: 900 (rpm)
